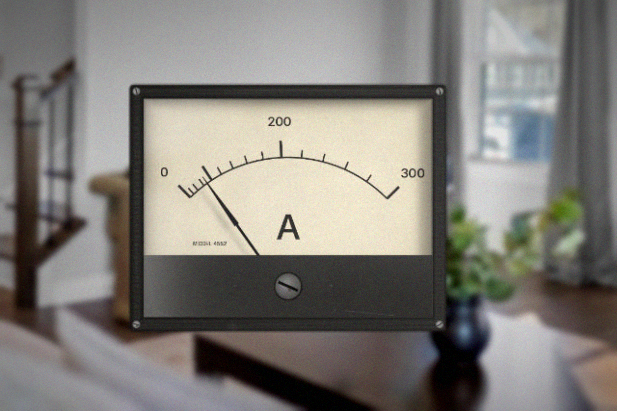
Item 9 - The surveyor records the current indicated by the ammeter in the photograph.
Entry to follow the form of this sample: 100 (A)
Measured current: 90 (A)
